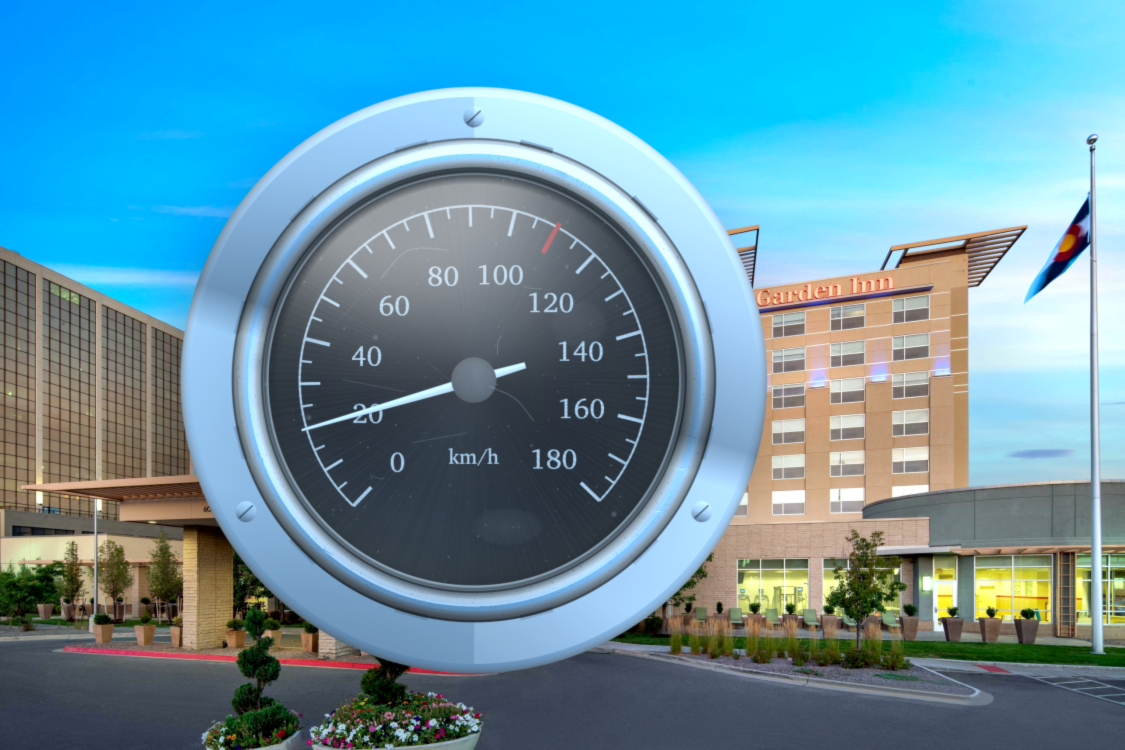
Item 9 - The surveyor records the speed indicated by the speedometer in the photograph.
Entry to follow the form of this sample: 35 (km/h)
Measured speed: 20 (km/h)
